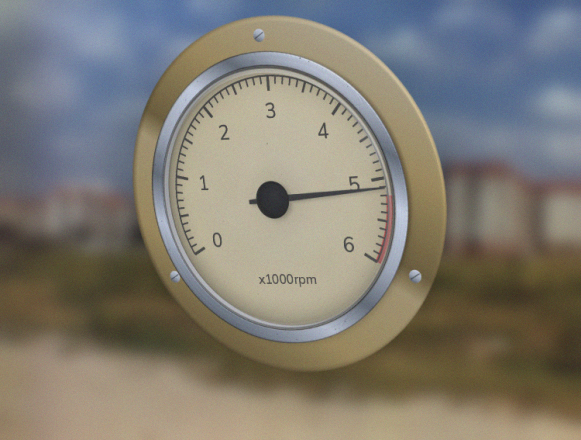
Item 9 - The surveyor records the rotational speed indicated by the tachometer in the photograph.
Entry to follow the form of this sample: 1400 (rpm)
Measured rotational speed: 5100 (rpm)
